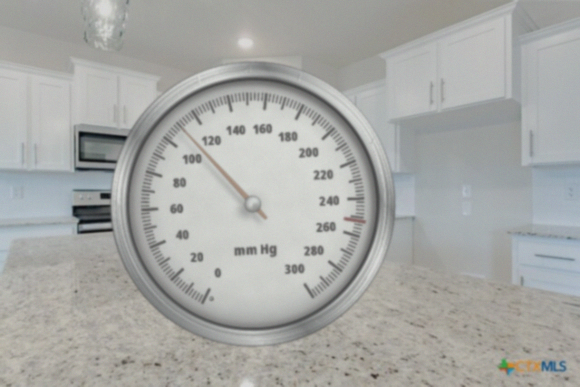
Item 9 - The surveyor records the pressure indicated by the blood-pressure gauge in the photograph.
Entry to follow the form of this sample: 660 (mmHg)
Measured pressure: 110 (mmHg)
